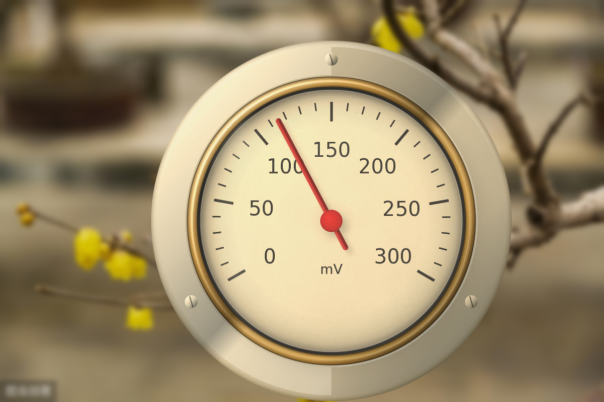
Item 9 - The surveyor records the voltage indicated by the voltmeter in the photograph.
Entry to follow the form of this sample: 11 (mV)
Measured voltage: 115 (mV)
